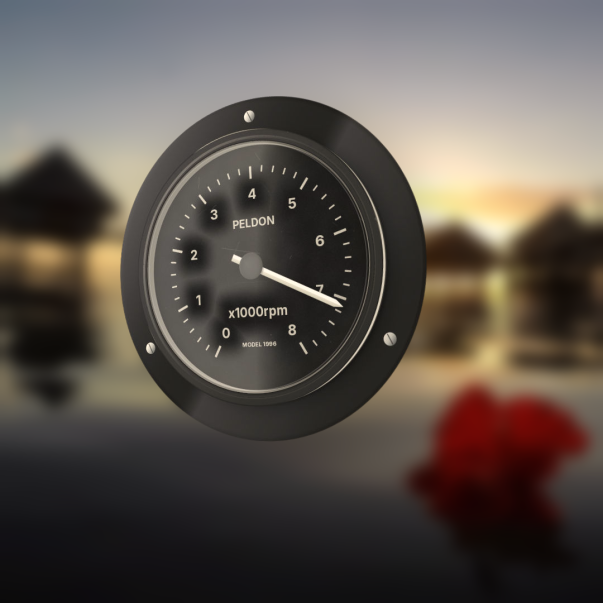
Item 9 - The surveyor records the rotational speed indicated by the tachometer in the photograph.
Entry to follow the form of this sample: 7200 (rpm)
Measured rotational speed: 7100 (rpm)
